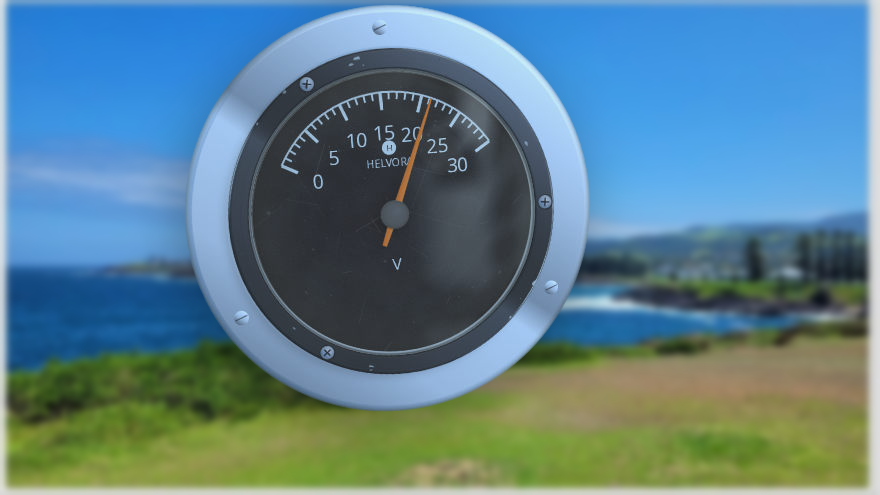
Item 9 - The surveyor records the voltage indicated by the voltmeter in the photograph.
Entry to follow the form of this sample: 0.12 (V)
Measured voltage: 21 (V)
